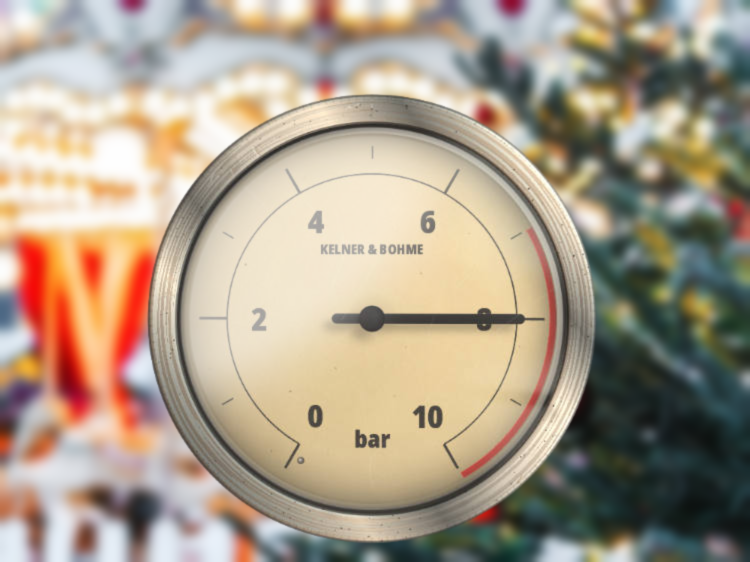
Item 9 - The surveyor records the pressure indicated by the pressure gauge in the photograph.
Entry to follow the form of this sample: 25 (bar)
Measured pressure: 8 (bar)
